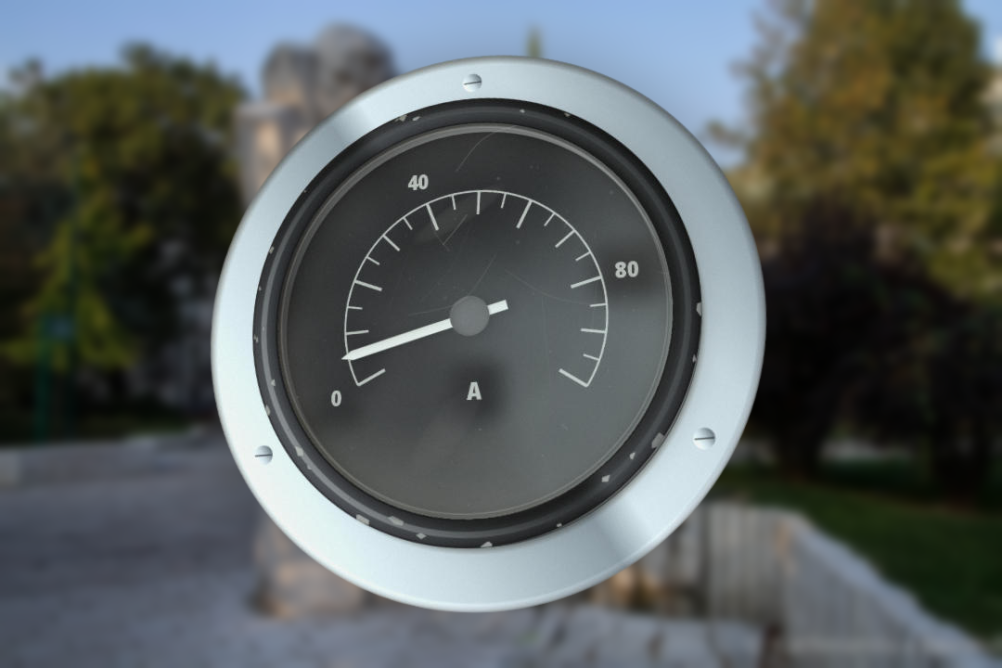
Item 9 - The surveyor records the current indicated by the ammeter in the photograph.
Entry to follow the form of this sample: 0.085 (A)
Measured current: 5 (A)
